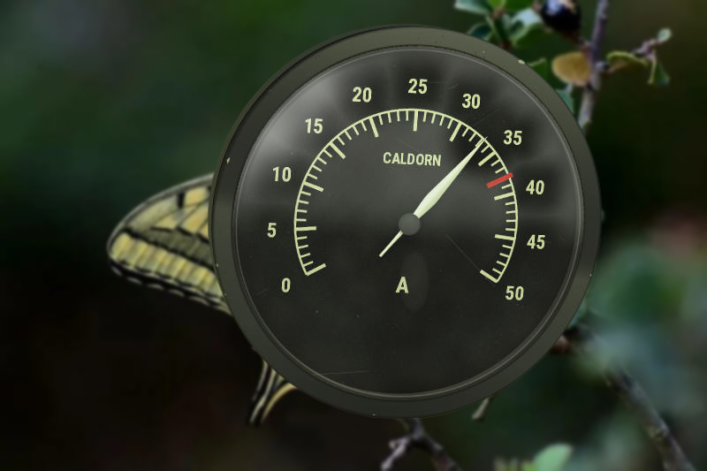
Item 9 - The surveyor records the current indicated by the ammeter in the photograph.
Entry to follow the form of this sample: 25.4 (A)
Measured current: 33 (A)
